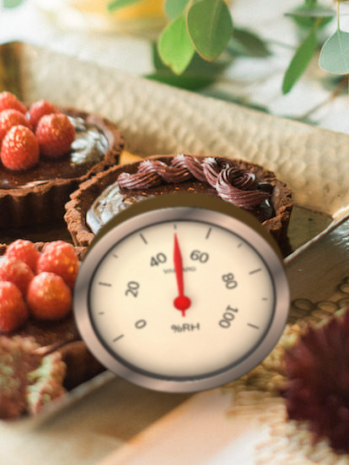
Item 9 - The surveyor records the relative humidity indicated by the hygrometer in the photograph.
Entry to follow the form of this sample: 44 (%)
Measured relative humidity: 50 (%)
